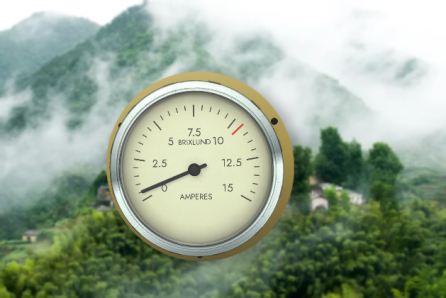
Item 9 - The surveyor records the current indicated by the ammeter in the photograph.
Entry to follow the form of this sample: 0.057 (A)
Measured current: 0.5 (A)
